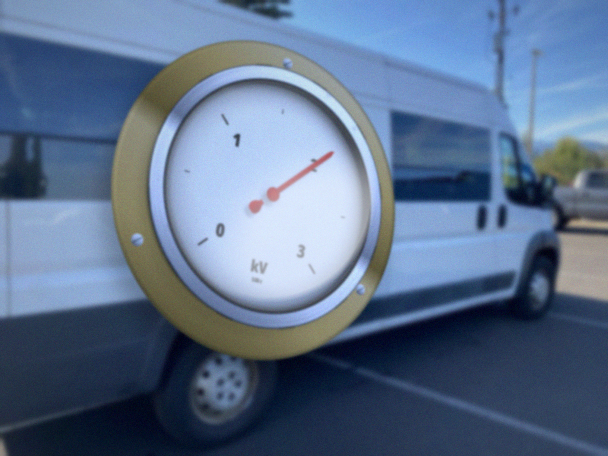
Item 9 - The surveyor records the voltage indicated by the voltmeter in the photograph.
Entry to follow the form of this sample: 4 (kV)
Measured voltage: 2 (kV)
